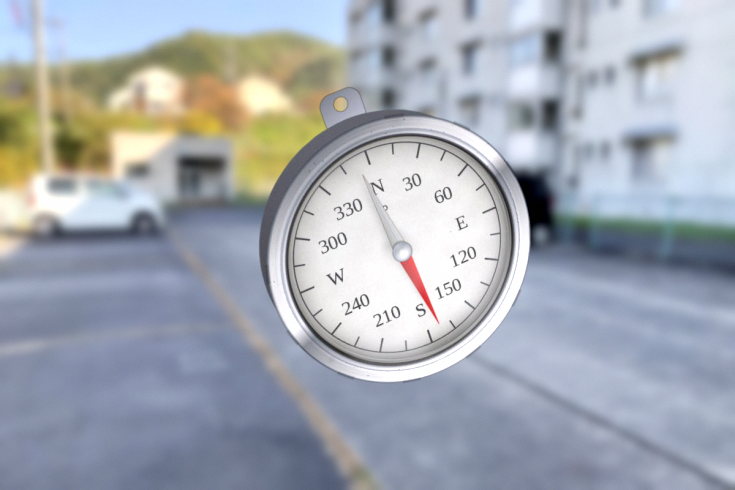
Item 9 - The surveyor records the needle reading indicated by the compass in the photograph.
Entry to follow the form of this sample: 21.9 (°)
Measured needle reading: 172.5 (°)
